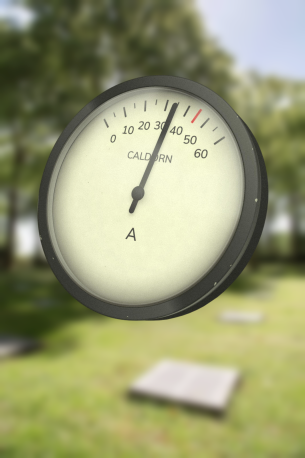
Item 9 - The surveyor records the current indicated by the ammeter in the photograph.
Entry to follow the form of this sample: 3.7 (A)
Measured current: 35 (A)
